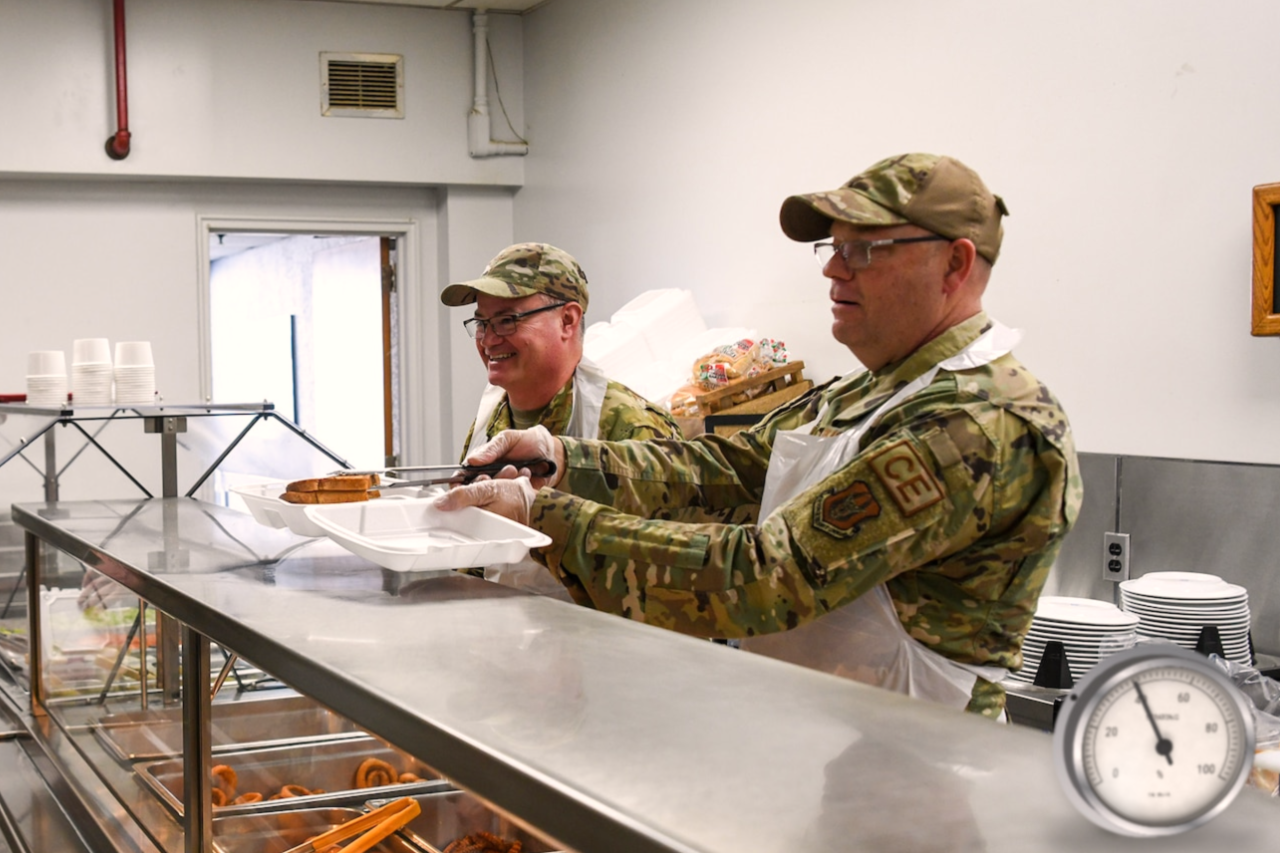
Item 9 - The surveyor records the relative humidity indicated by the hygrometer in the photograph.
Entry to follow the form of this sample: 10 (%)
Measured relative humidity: 40 (%)
